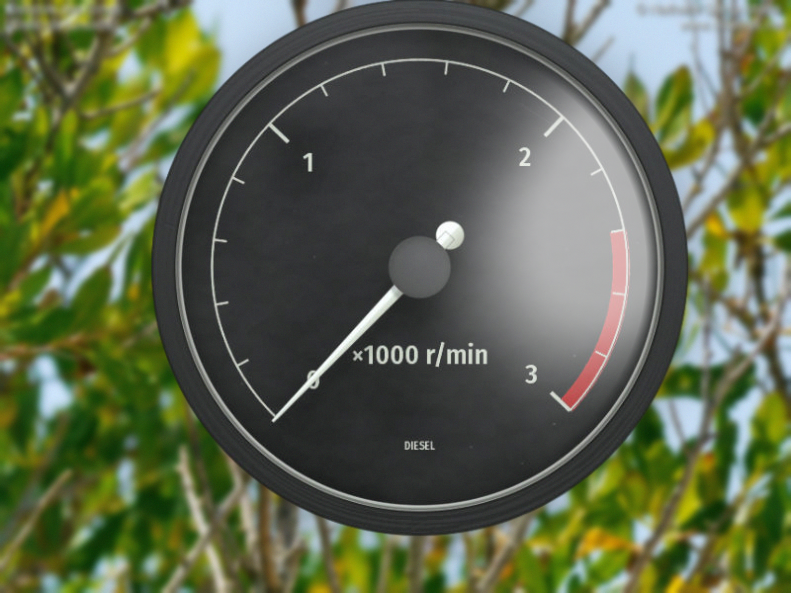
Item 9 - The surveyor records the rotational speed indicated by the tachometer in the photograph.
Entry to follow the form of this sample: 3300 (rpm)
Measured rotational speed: 0 (rpm)
